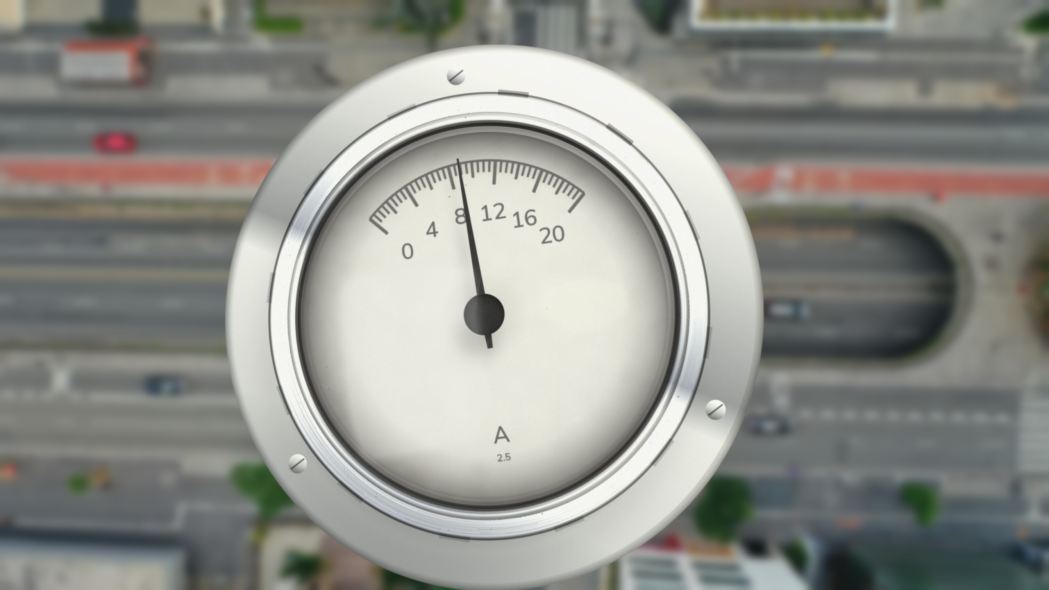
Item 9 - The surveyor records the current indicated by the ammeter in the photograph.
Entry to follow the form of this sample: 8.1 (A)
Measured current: 9 (A)
